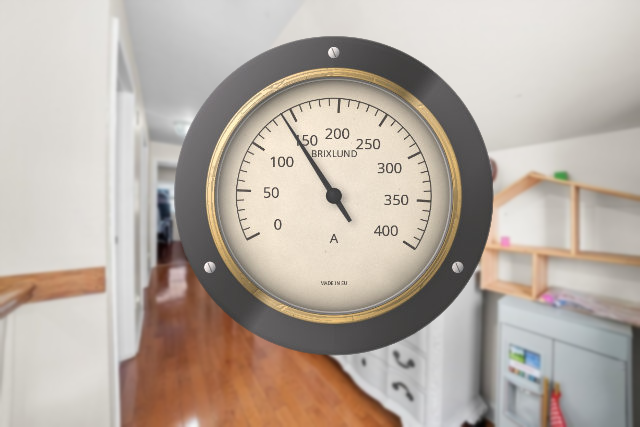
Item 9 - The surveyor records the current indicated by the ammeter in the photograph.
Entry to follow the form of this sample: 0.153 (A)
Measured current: 140 (A)
